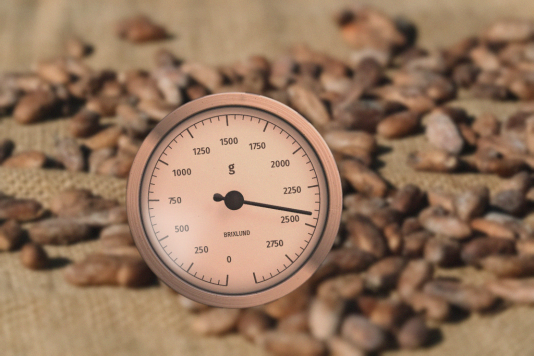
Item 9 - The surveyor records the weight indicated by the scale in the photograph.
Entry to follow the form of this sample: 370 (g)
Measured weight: 2425 (g)
